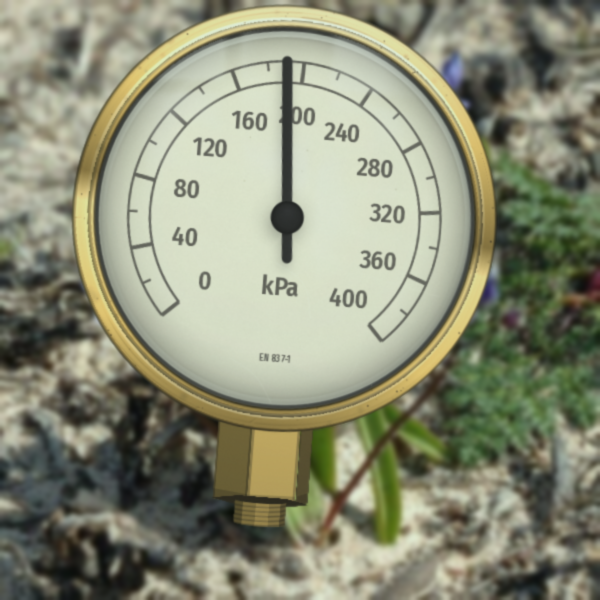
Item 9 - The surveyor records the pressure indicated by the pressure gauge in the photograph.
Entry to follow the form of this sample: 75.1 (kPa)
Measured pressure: 190 (kPa)
